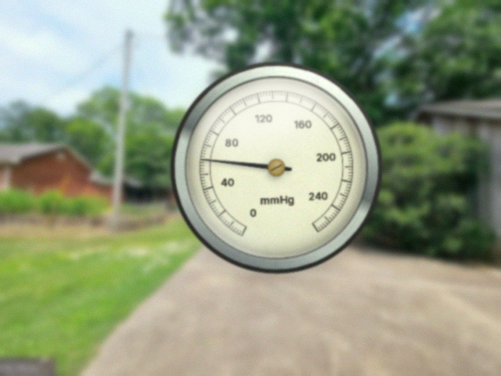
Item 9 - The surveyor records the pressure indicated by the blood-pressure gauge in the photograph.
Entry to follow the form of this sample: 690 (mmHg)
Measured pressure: 60 (mmHg)
